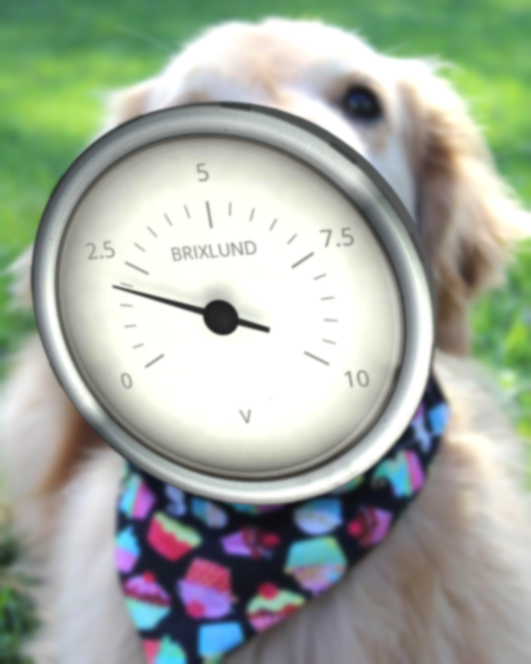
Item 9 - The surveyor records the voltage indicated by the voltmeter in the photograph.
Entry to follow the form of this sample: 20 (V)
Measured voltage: 2 (V)
